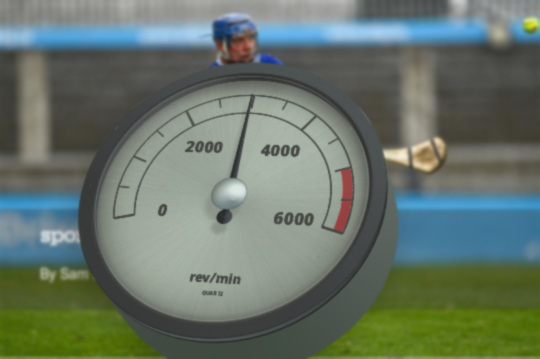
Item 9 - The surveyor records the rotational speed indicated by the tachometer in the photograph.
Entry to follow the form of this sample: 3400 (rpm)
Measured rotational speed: 3000 (rpm)
